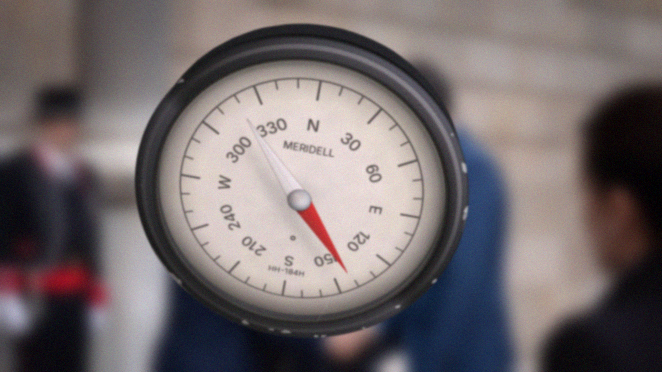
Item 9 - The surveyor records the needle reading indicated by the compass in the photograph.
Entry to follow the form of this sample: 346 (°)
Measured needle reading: 140 (°)
